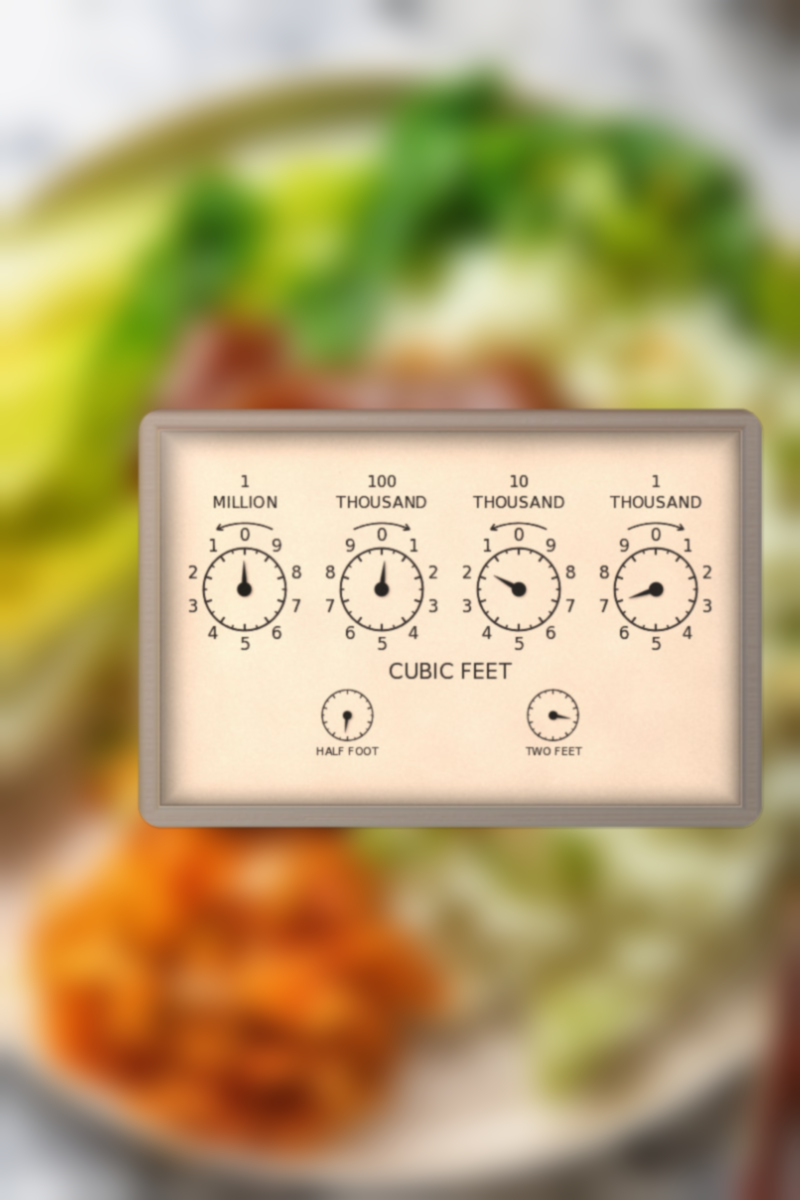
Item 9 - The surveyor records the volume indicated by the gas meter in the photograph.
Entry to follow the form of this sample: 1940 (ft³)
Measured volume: 1700 (ft³)
